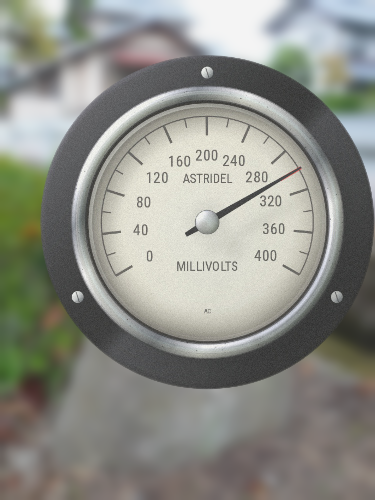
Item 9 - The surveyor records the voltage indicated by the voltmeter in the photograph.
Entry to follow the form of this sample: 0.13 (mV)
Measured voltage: 300 (mV)
